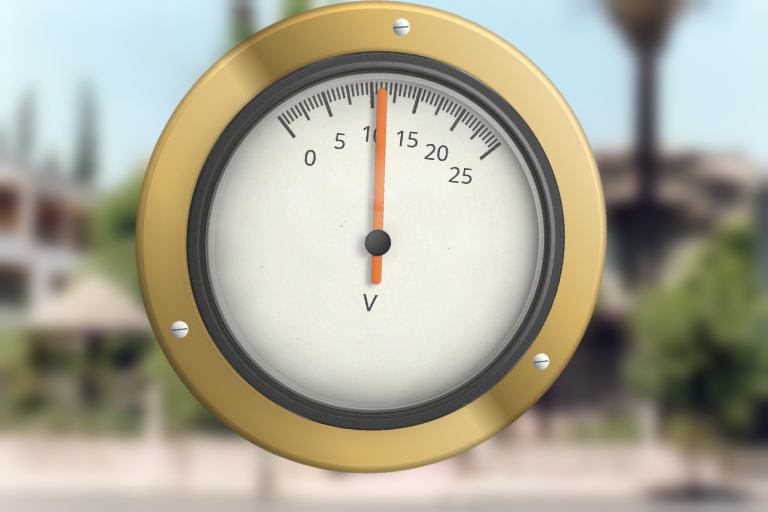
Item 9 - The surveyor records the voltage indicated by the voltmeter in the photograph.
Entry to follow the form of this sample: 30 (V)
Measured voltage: 11 (V)
